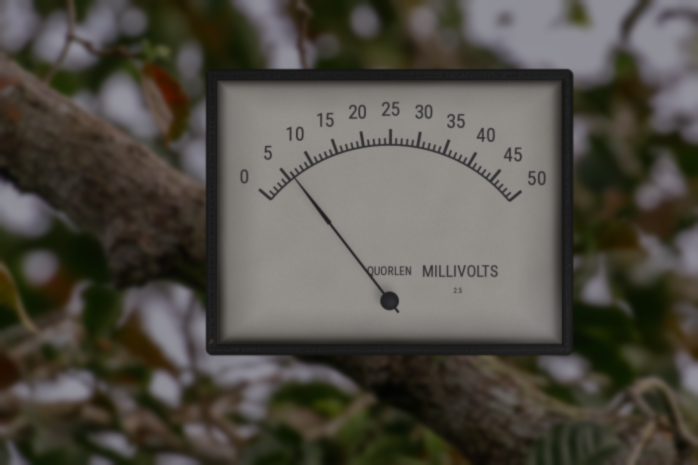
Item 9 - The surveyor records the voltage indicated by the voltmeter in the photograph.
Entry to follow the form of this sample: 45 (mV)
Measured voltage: 6 (mV)
